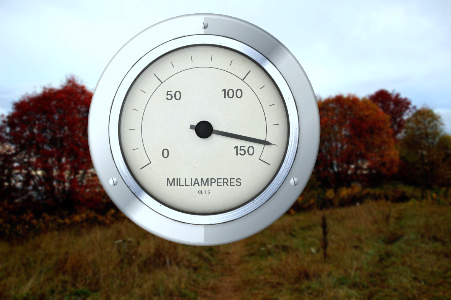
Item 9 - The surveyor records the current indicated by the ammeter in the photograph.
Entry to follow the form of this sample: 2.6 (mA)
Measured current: 140 (mA)
